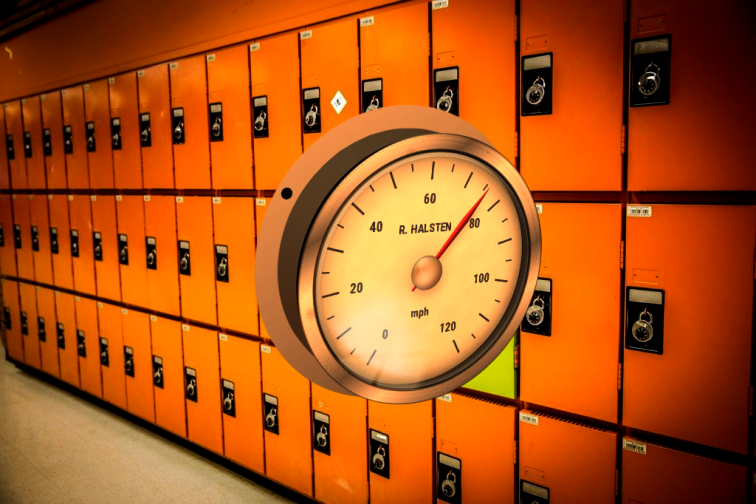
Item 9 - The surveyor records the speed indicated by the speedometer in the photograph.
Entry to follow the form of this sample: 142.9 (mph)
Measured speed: 75 (mph)
